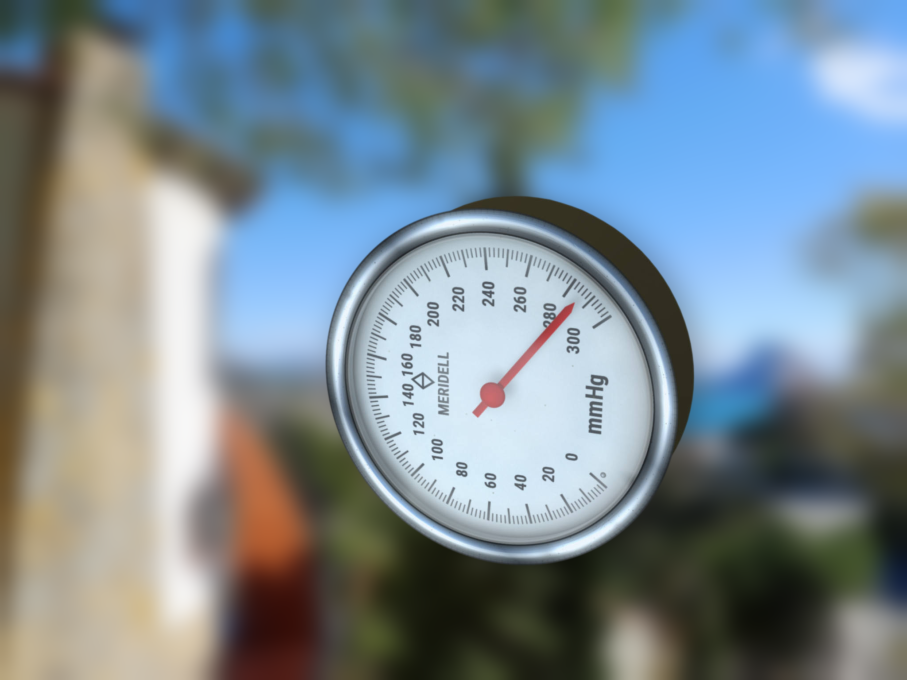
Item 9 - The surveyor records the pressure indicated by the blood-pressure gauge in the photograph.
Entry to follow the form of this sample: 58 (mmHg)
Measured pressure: 286 (mmHg)
